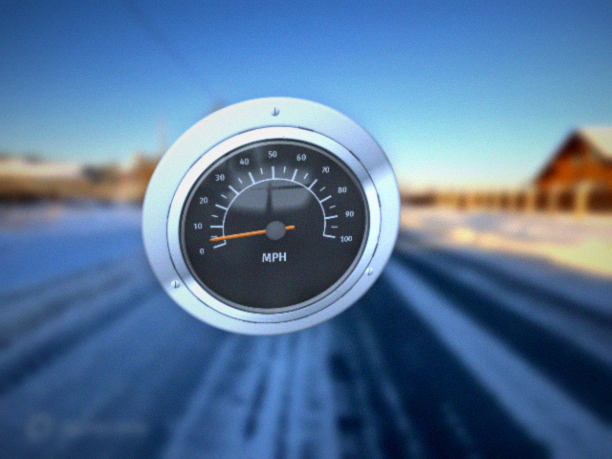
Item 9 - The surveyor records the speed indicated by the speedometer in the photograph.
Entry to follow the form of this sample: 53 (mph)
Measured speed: 5 (mph)
